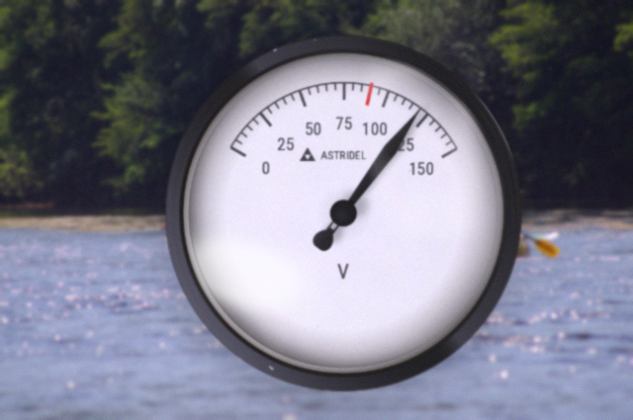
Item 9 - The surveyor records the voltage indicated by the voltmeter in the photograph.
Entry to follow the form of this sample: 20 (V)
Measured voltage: 120 (V)
